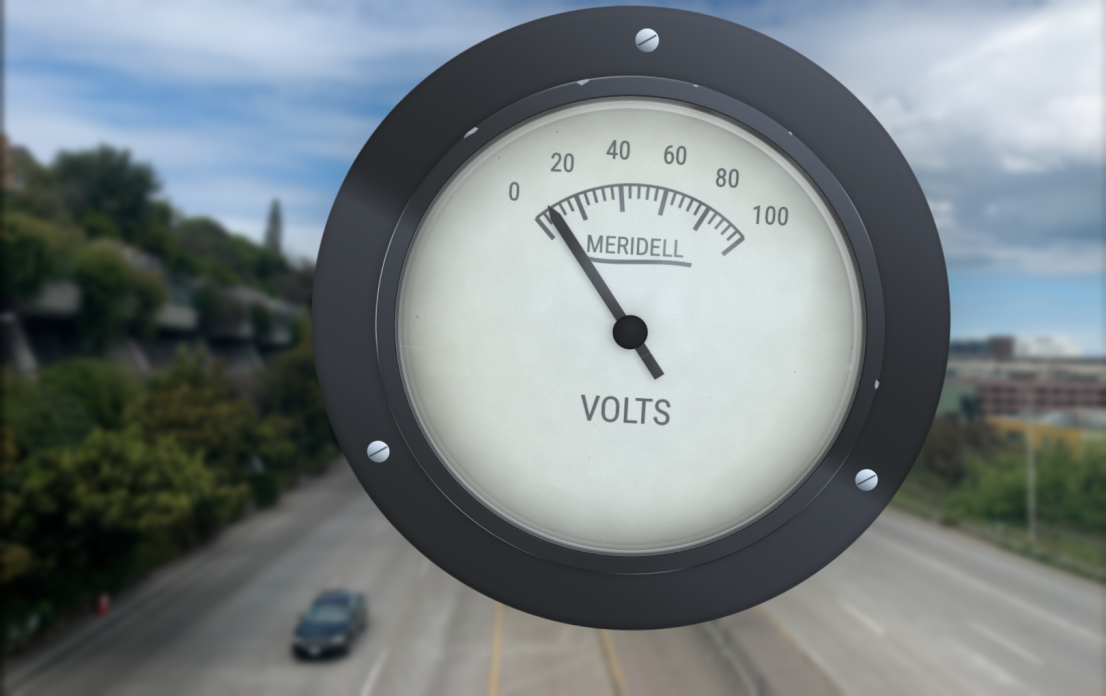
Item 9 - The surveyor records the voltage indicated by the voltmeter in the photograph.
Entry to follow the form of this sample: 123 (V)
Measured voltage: 8 (V)
